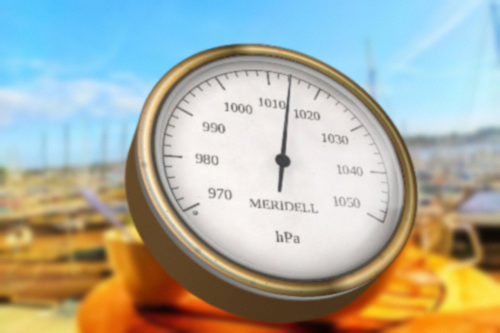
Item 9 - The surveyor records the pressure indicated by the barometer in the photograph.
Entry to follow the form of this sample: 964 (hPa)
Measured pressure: 1014 (hPa)
